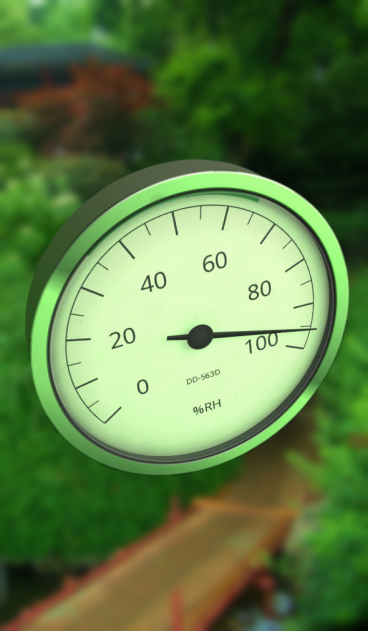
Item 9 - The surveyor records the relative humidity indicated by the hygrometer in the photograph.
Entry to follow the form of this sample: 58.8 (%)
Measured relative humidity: 95 (%)
